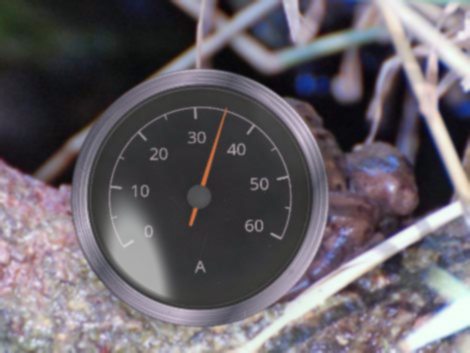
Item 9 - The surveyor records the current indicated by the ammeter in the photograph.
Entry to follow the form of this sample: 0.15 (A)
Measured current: 35 (A)
